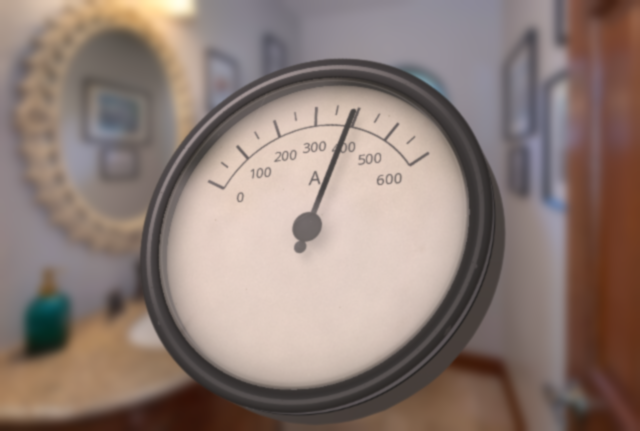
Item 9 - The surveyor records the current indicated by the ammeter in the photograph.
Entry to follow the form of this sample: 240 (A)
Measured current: 400 (A)
